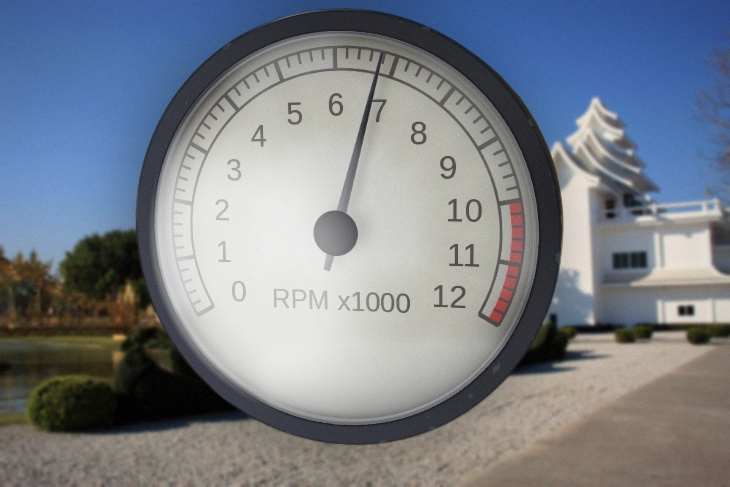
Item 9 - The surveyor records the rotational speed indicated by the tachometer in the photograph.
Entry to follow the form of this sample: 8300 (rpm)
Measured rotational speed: 6800 (rpm)
